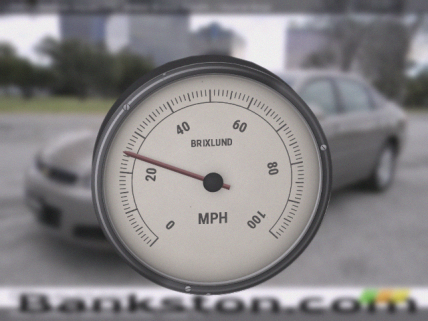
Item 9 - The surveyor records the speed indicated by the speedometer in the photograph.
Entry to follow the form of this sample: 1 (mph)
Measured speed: 25 (mph)
